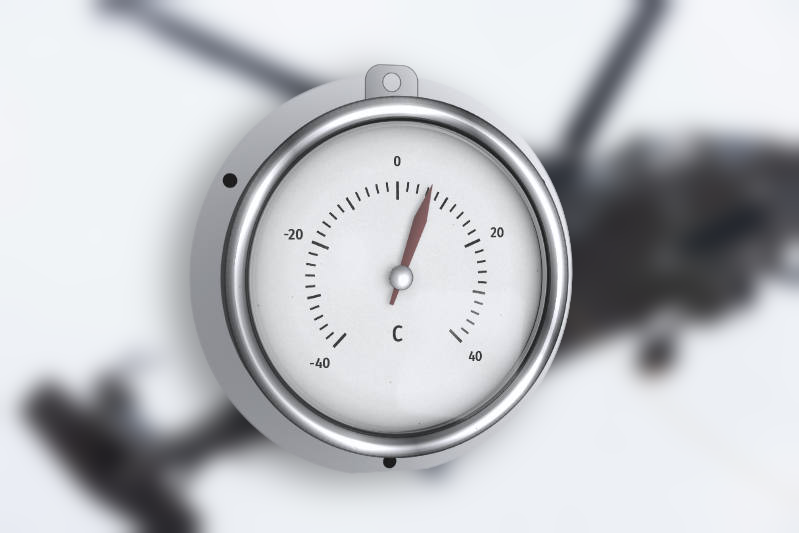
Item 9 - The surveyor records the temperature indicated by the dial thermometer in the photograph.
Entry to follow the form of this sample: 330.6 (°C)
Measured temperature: 6 (°C)
